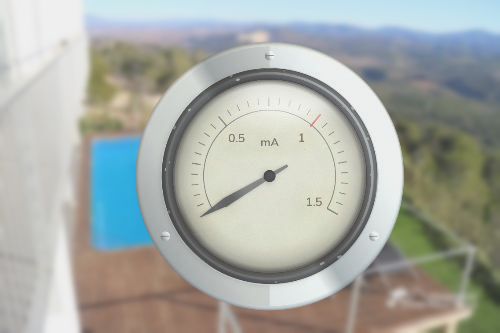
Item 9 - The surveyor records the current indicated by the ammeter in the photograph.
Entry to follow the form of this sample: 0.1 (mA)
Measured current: 0 (mA)
